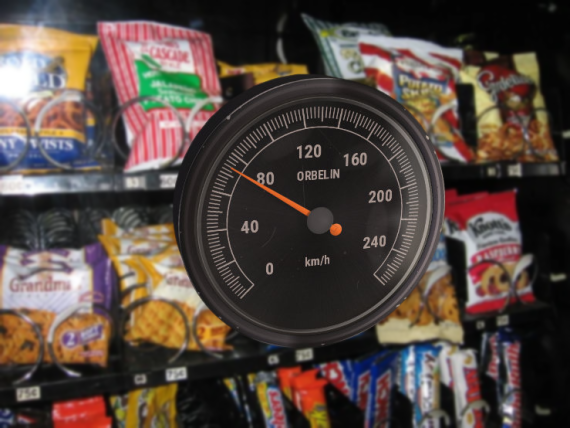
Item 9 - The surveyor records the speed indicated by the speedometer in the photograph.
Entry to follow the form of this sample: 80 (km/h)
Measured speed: 74 (km/h)
